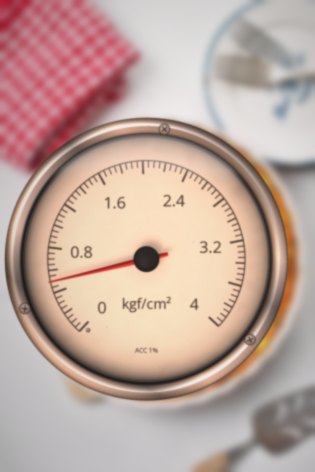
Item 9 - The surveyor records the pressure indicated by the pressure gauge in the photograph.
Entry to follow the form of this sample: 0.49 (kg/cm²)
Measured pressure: 0.5 (kg/cm²)
